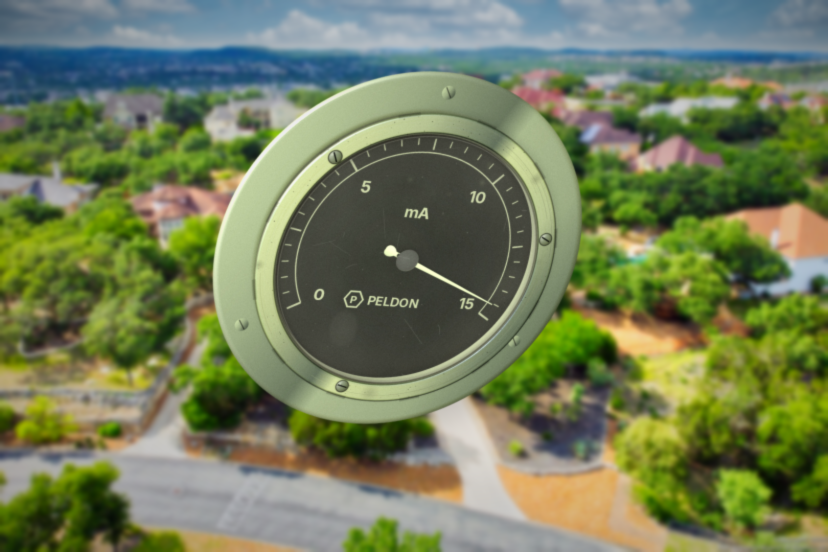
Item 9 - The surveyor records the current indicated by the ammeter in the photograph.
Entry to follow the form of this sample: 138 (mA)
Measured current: 14.5 (mA)
